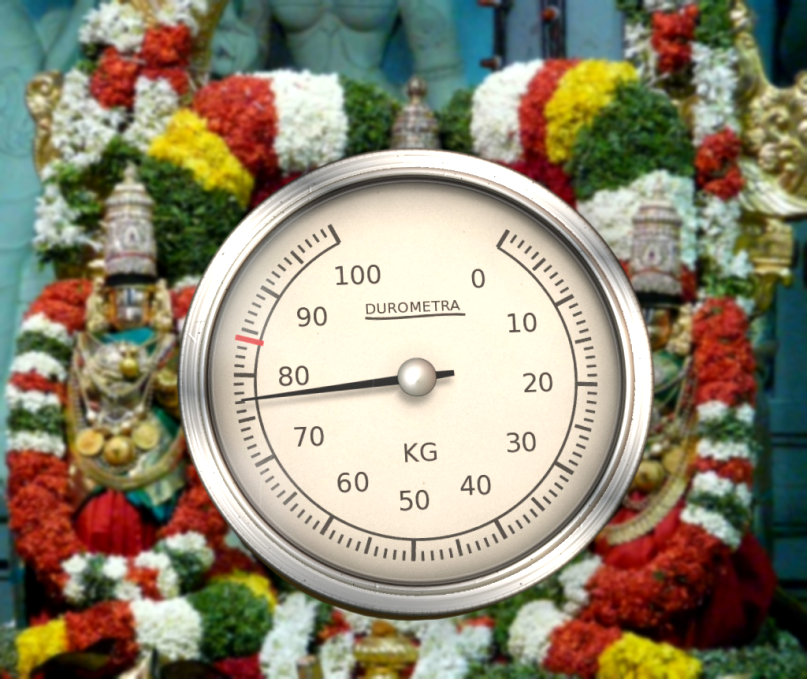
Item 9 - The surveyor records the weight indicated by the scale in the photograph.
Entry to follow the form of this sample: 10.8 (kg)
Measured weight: 77 (kg)
